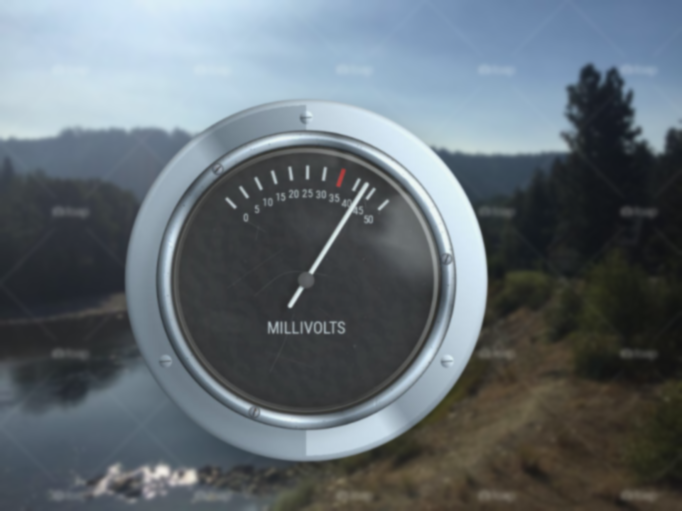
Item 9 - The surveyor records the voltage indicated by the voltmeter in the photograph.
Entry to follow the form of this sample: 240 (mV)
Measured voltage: 42.5 (mV)
